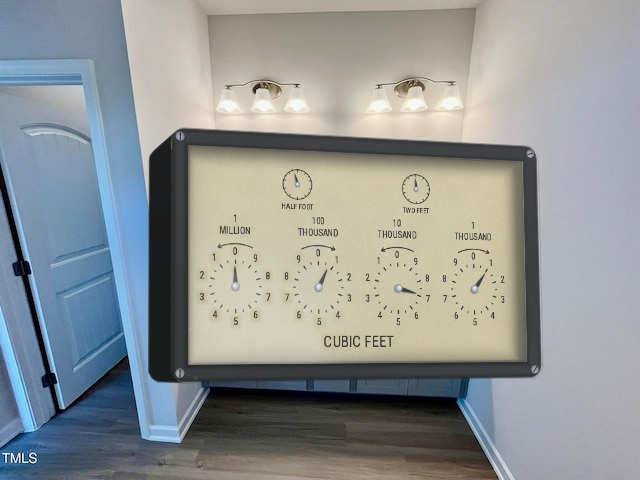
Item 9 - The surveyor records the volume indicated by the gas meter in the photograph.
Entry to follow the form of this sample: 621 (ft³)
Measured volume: 7100 (ft³)
